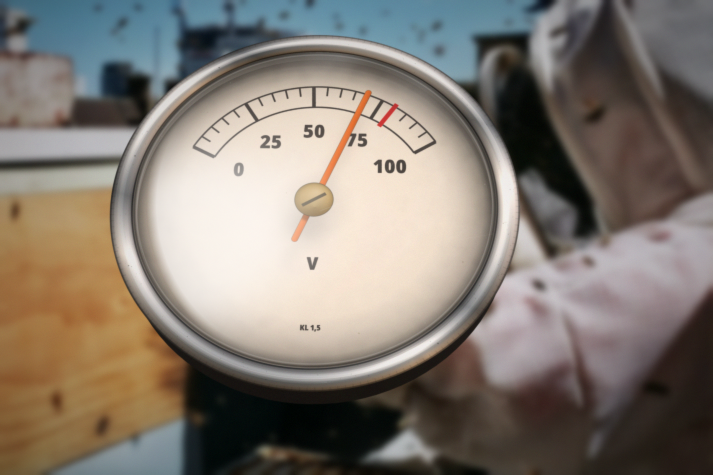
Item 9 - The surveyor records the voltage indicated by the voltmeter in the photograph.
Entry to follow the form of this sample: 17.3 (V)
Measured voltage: 70 (V)
